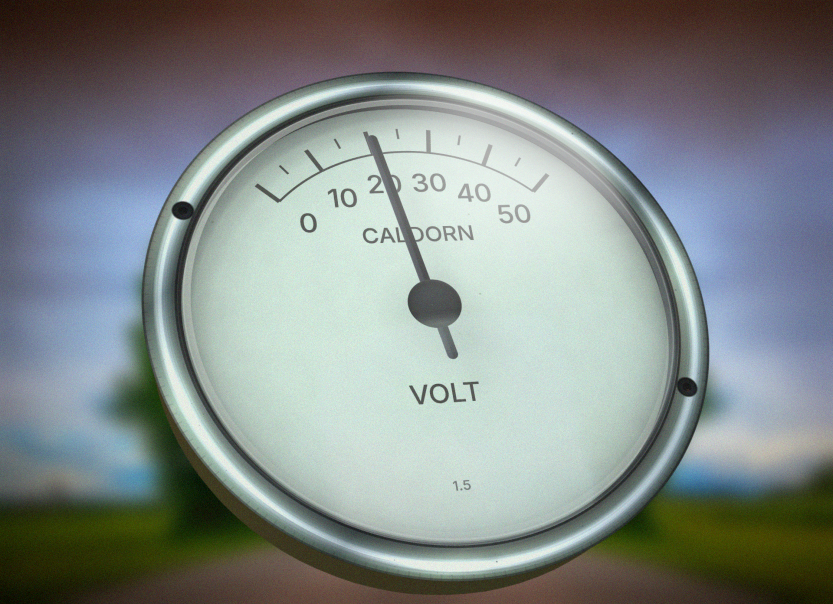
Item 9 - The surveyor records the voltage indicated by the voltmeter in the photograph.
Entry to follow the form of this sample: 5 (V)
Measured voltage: 20 (V)
